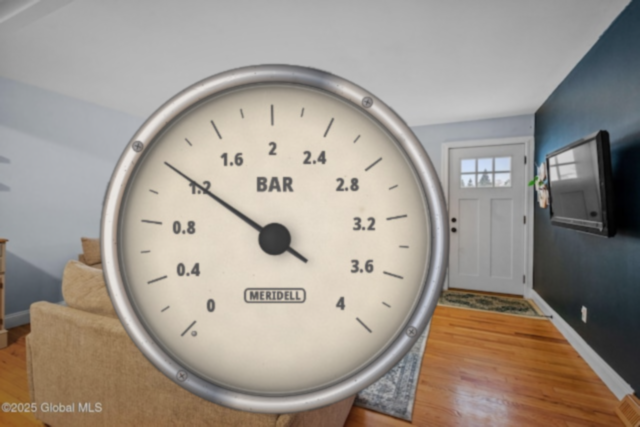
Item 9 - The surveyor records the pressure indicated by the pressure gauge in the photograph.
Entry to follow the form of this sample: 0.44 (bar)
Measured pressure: 1.2 (bar)
